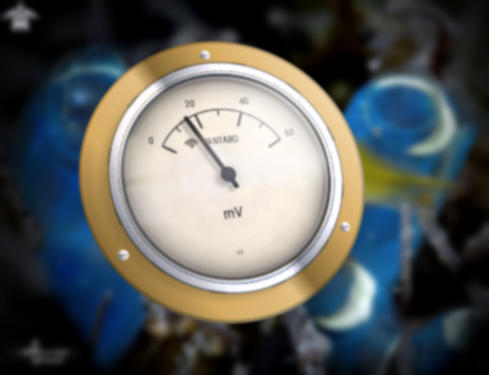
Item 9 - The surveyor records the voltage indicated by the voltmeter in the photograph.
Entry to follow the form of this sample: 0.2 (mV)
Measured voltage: 15 (mV)
